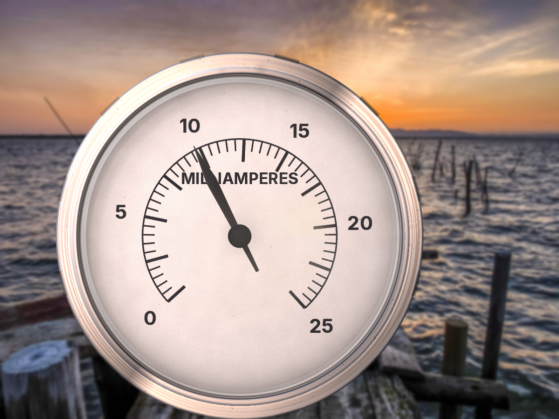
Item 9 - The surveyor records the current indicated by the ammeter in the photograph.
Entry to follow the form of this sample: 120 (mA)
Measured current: 9.75 (mA)
